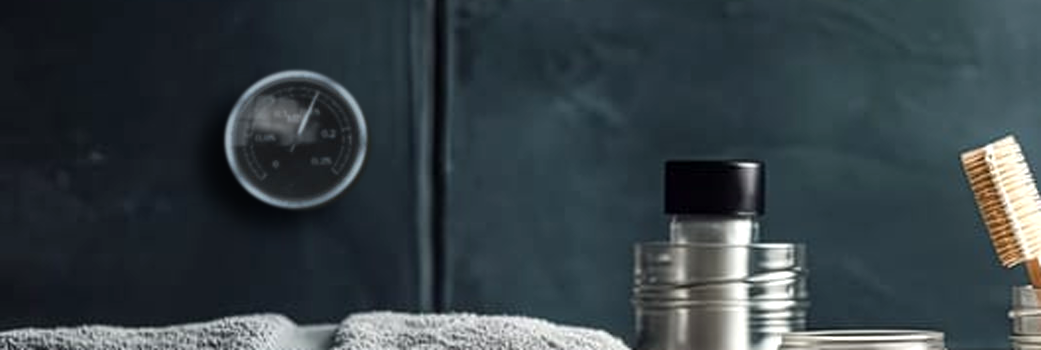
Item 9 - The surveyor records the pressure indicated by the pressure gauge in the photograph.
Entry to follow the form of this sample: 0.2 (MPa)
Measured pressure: 0.15 (MPa)
